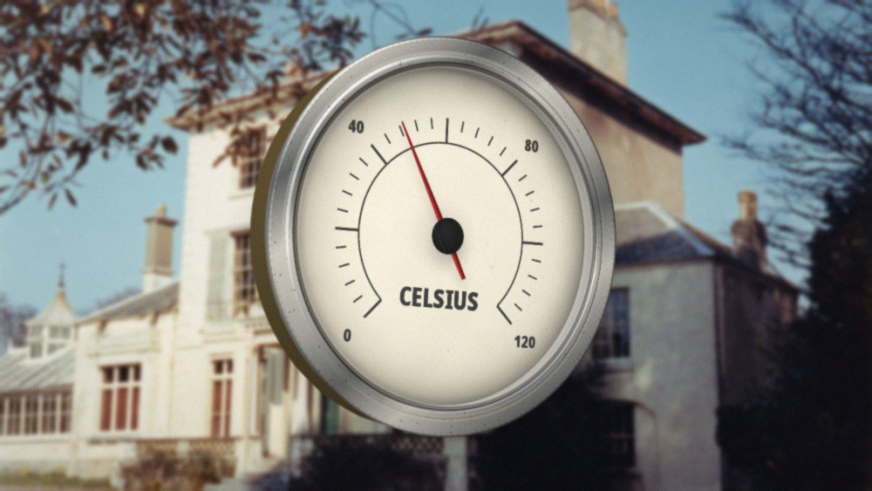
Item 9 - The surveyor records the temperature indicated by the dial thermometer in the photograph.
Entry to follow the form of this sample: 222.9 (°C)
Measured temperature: 48 (°C)
